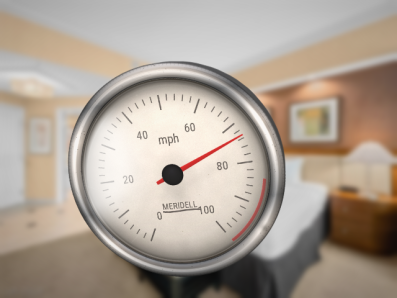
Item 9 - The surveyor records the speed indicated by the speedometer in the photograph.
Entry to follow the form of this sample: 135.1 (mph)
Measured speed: 73 (mph)
